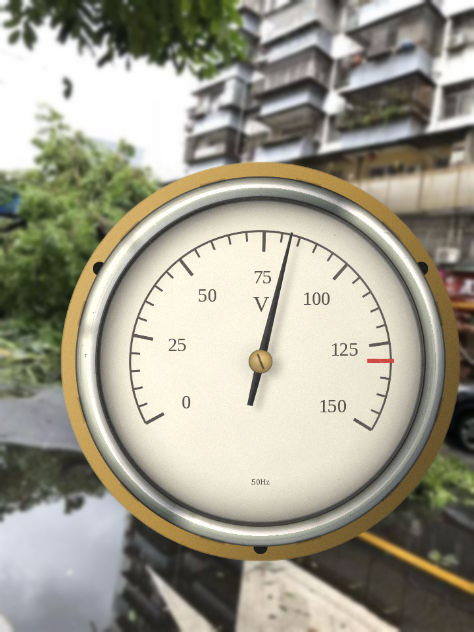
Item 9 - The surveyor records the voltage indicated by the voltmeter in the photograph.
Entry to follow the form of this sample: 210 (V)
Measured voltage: 82.5 (V)
